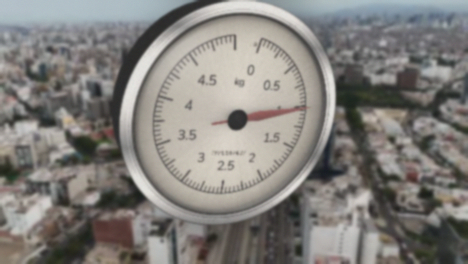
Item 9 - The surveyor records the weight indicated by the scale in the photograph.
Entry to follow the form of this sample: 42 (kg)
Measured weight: 1 (kg)
